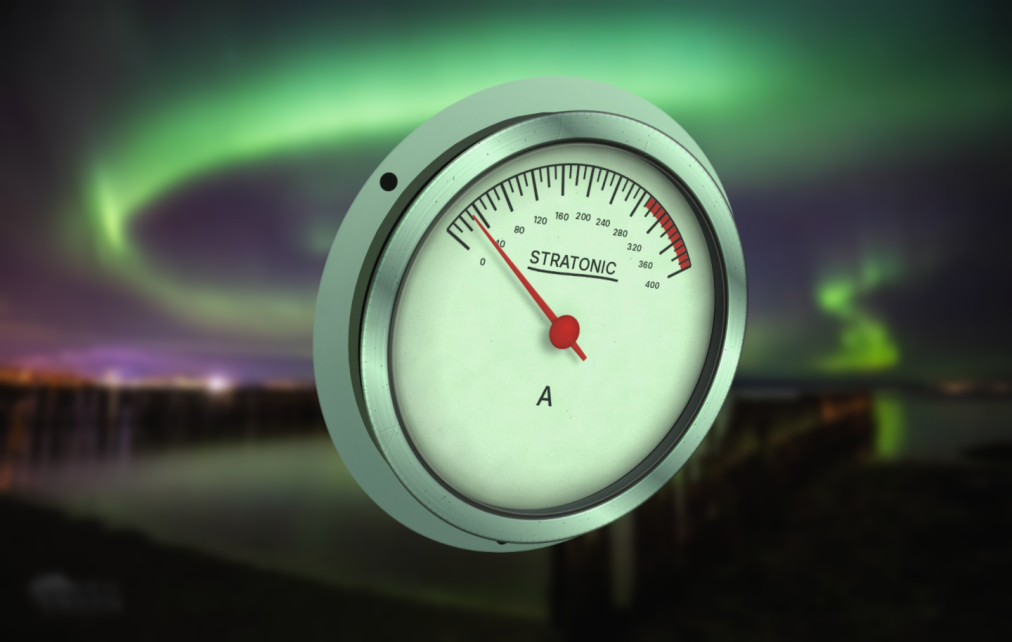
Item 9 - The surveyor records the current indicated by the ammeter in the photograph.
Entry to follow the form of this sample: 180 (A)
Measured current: 30 (A)
